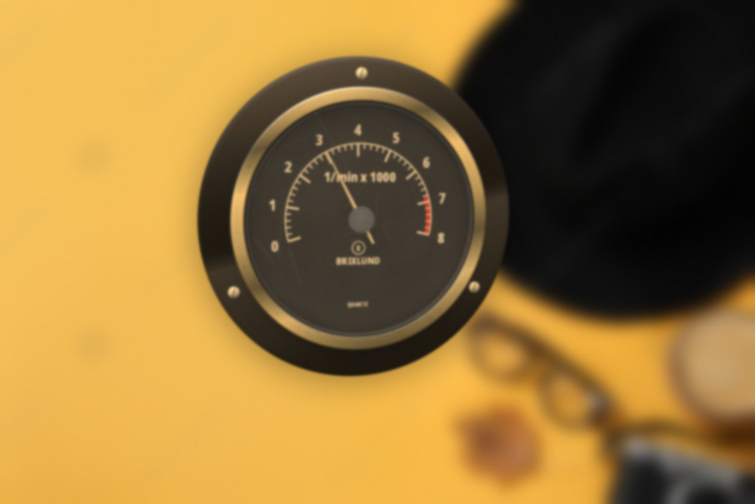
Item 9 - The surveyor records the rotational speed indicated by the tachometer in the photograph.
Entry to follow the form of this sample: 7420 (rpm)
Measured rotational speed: 3000 (rpm)
